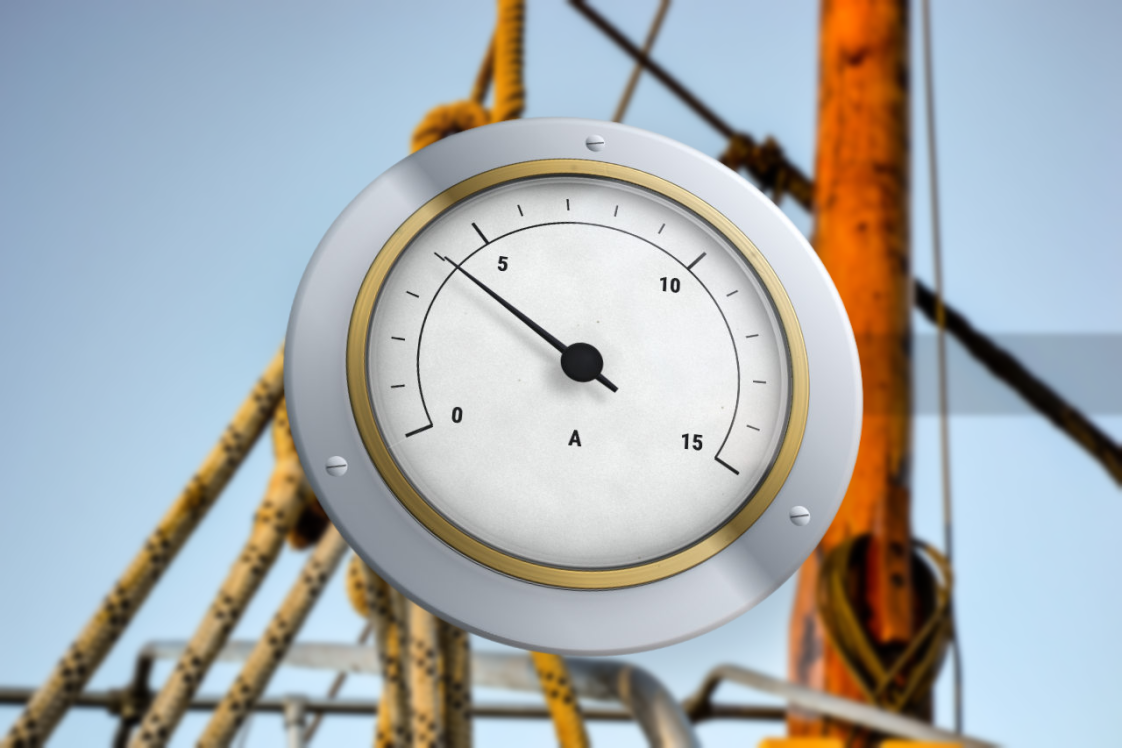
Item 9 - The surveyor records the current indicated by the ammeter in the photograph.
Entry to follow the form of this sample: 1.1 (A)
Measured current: 4 (A)
